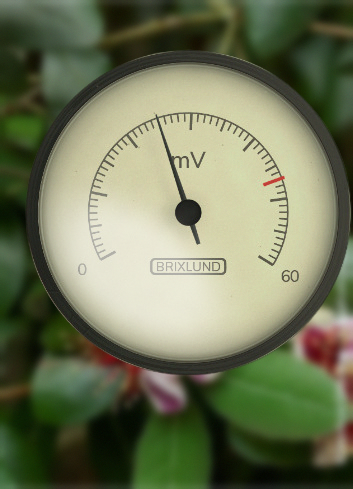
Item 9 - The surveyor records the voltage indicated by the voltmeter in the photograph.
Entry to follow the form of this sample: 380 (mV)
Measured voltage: 25 (mV)
